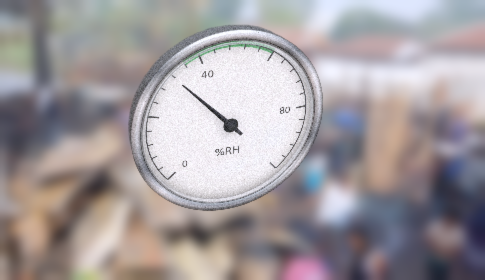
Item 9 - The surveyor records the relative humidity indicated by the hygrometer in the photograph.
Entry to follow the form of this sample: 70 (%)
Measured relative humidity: 32 (%)
